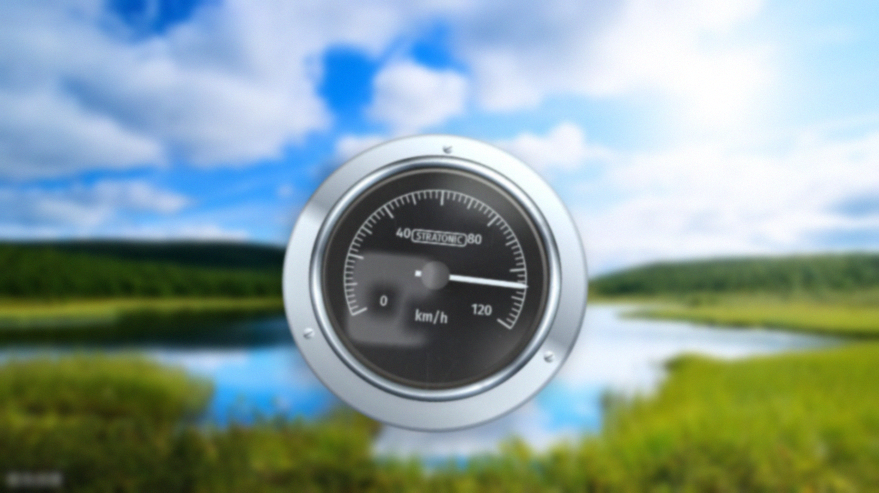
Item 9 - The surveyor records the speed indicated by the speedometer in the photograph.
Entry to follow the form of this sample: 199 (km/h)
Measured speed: 106 (km/h)
